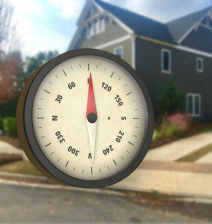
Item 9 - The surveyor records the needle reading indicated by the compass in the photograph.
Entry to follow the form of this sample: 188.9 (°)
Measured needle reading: 90 (°)
